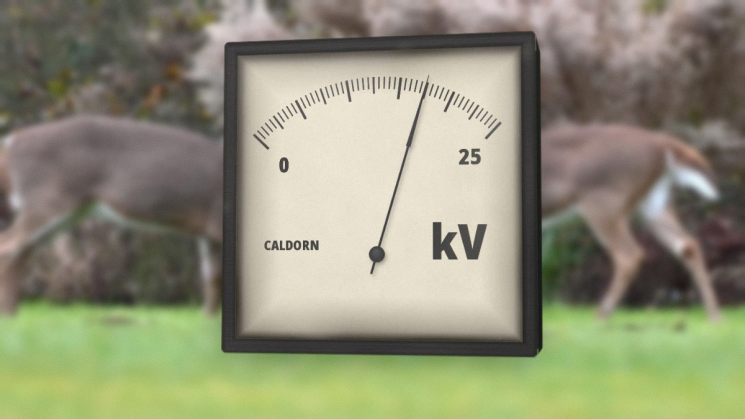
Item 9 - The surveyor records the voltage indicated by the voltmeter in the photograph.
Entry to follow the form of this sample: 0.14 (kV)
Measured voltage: 17.5 (kV)
